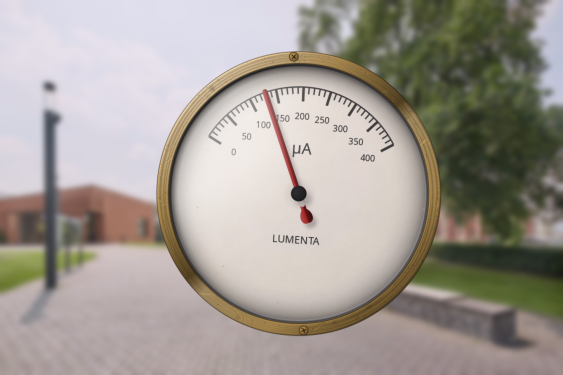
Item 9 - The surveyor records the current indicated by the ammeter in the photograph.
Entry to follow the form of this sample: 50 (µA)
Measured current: 130 (µA)
